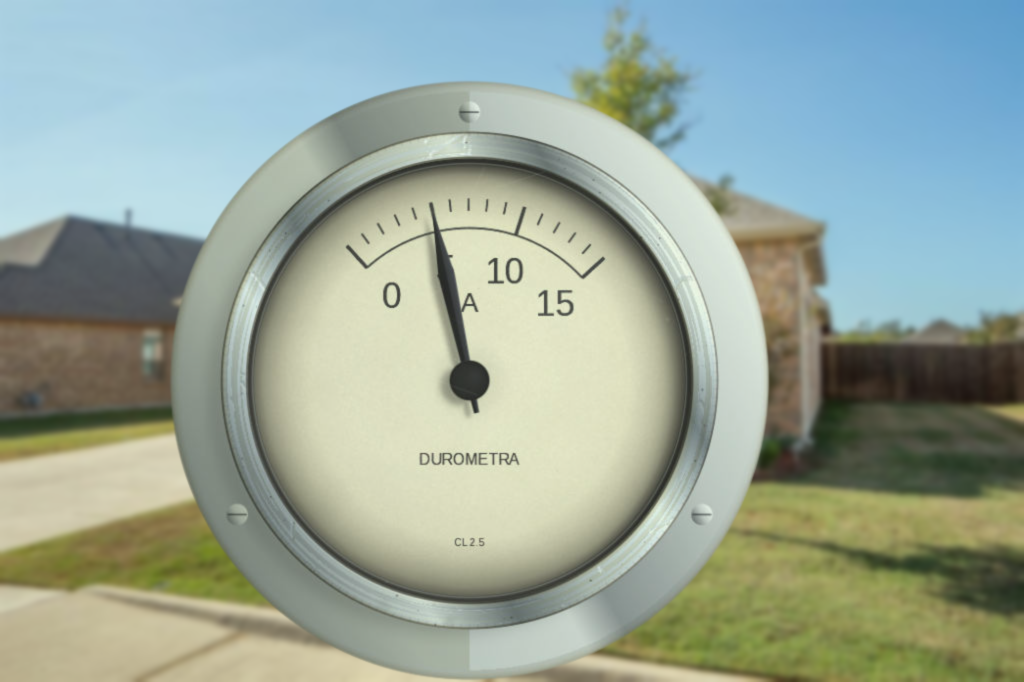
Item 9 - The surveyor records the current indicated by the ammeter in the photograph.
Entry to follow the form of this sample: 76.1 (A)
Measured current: 5 (A)
